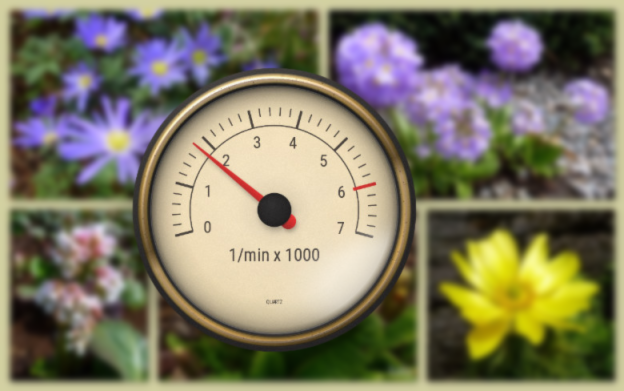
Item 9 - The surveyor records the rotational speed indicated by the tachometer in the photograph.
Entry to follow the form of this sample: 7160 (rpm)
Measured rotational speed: 1800 (rpm)
